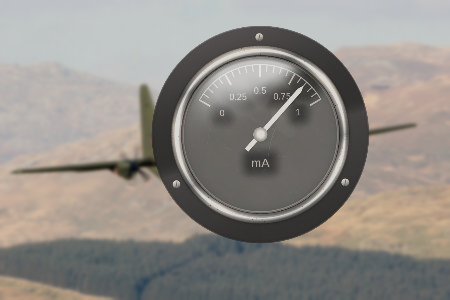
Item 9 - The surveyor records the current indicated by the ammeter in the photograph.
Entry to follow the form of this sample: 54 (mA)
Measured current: 0.85 (mA)
